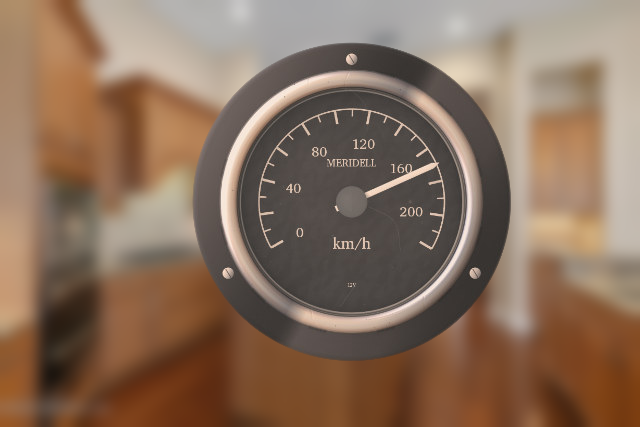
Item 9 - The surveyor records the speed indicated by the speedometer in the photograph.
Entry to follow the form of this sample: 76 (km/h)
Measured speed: 170 (km/h)
